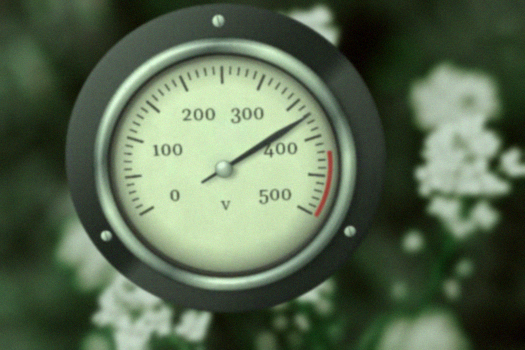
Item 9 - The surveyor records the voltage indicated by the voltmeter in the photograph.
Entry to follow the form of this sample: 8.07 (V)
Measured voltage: 370 (V)
